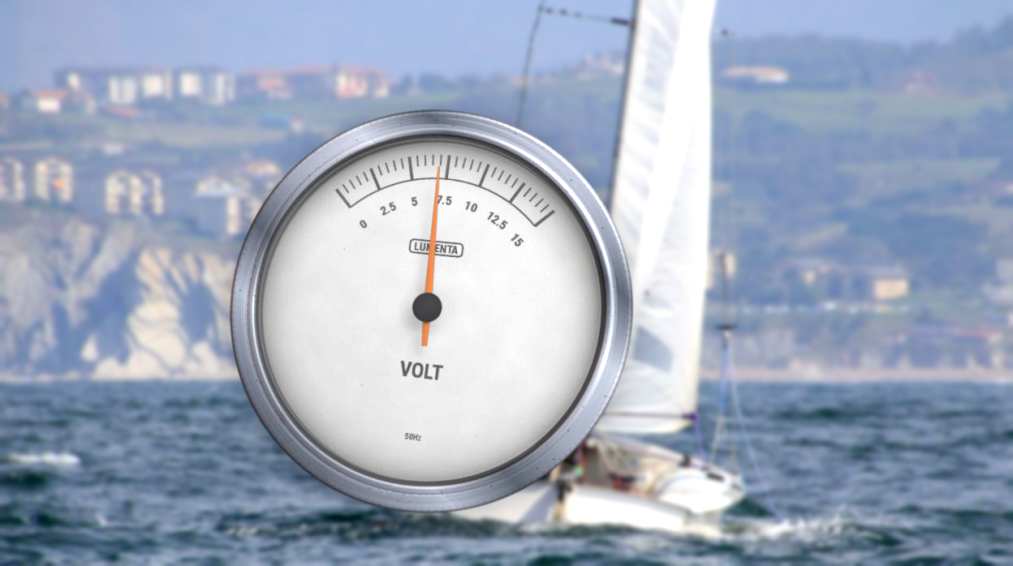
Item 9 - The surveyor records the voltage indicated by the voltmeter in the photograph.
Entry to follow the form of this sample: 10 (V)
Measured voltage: 7 (V)
